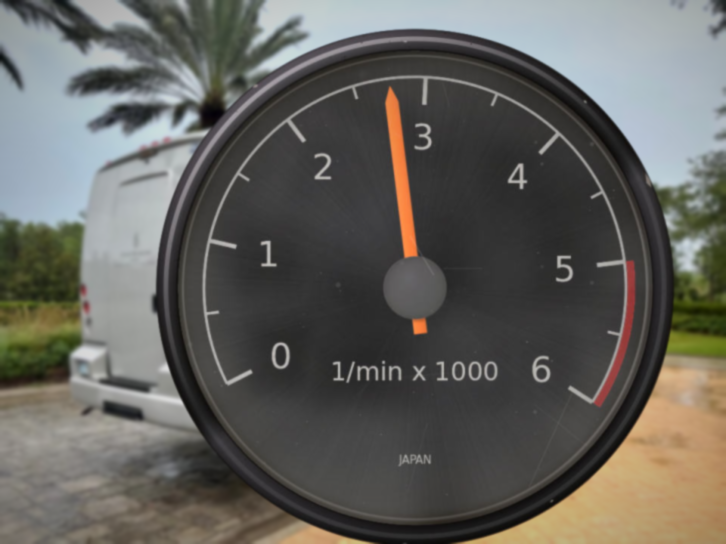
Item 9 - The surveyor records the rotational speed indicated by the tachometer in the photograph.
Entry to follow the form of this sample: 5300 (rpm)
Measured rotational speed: 2750 (rpm)
